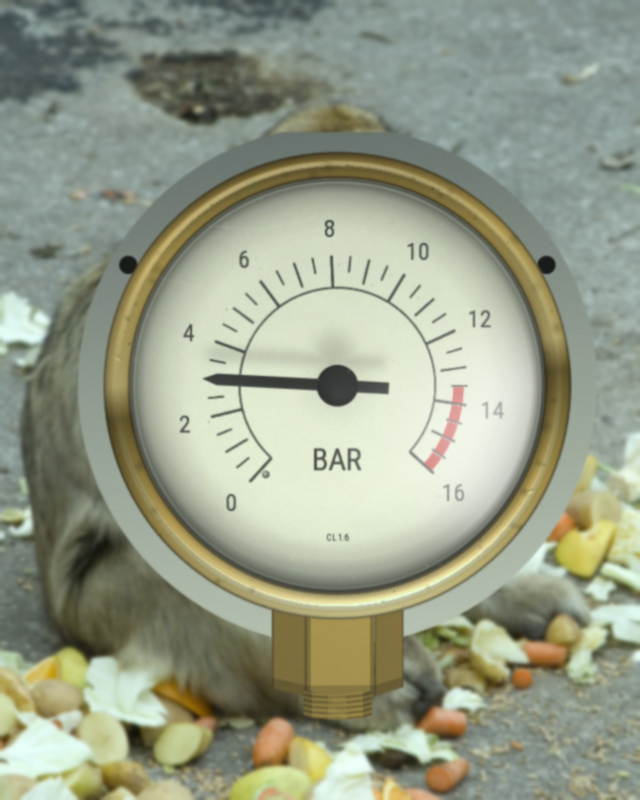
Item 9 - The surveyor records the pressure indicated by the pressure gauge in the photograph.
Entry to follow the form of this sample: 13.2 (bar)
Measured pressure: 3 (bar)
